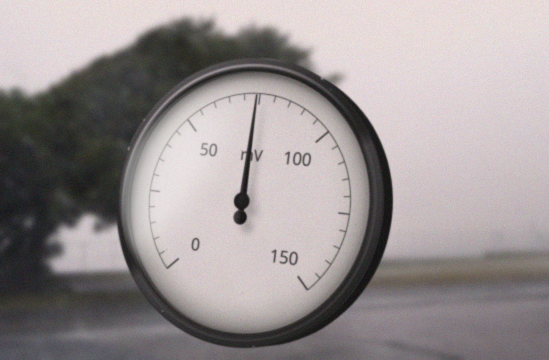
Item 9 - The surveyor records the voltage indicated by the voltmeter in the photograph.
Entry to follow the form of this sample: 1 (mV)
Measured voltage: 75 (mV)
